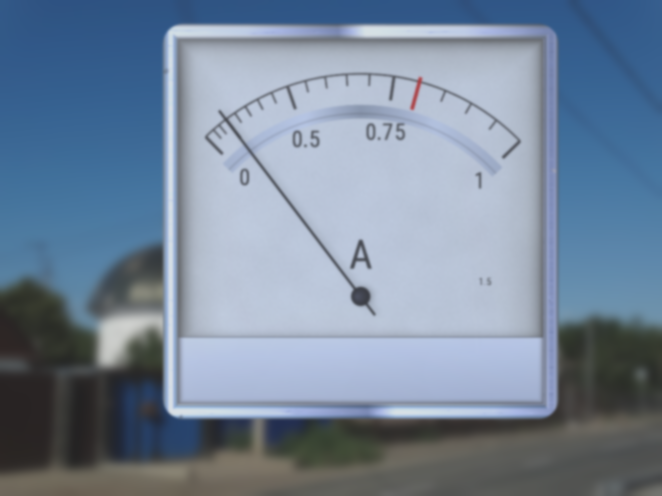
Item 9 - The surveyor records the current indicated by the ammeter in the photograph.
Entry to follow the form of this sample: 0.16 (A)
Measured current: 0.25 (A)
